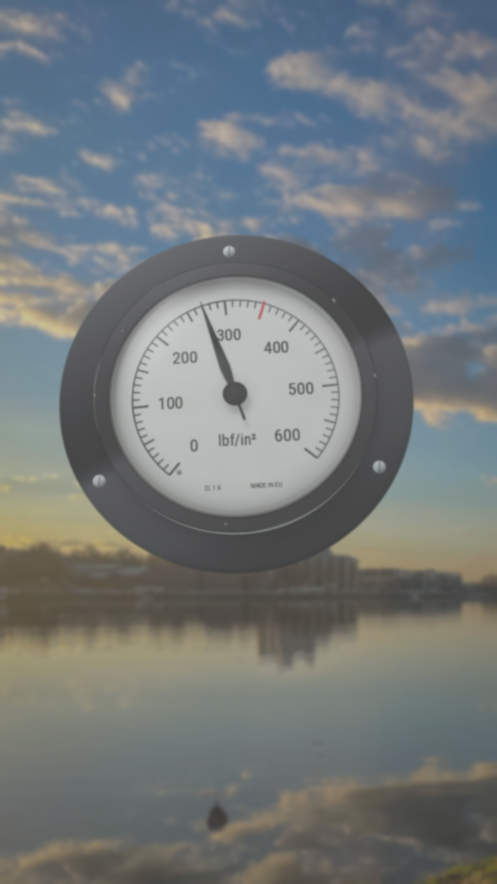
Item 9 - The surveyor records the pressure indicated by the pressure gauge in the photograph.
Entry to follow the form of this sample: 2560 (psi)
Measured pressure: 270 (psi)
